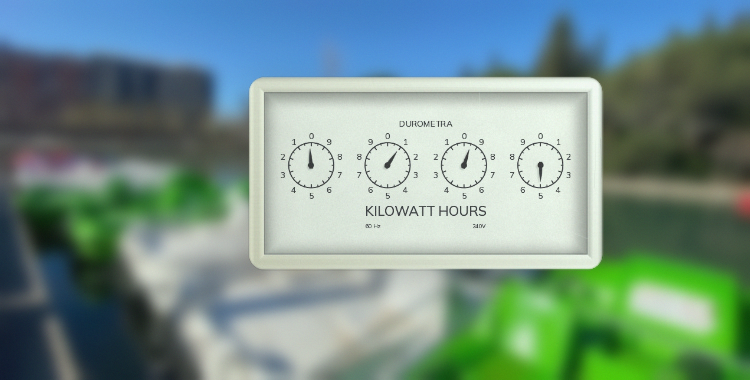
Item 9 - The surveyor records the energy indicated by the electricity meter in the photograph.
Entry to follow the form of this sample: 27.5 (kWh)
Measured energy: 95 (kWh)
